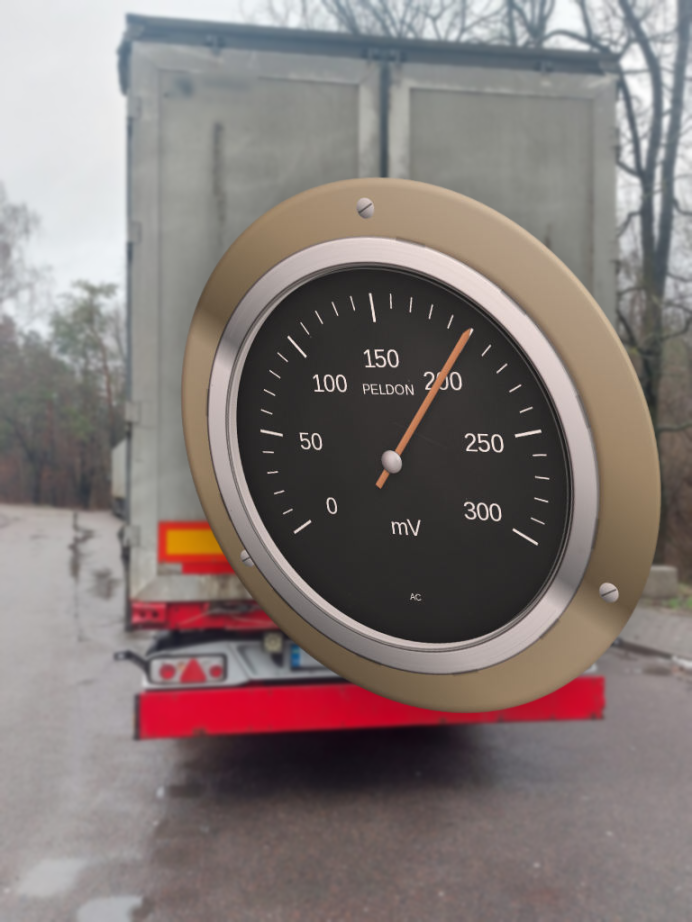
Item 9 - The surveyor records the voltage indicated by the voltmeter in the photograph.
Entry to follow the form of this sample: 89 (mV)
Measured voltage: 200 (mV)
